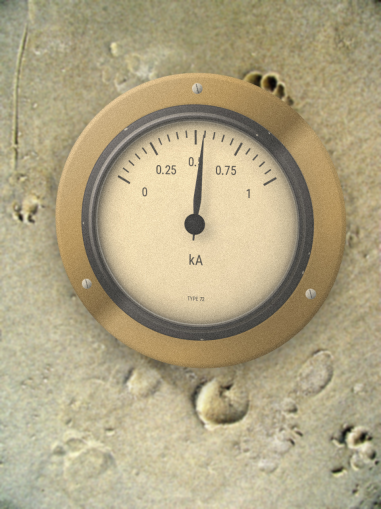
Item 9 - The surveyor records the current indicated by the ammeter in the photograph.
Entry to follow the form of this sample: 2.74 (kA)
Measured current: 0.55 (kA)
